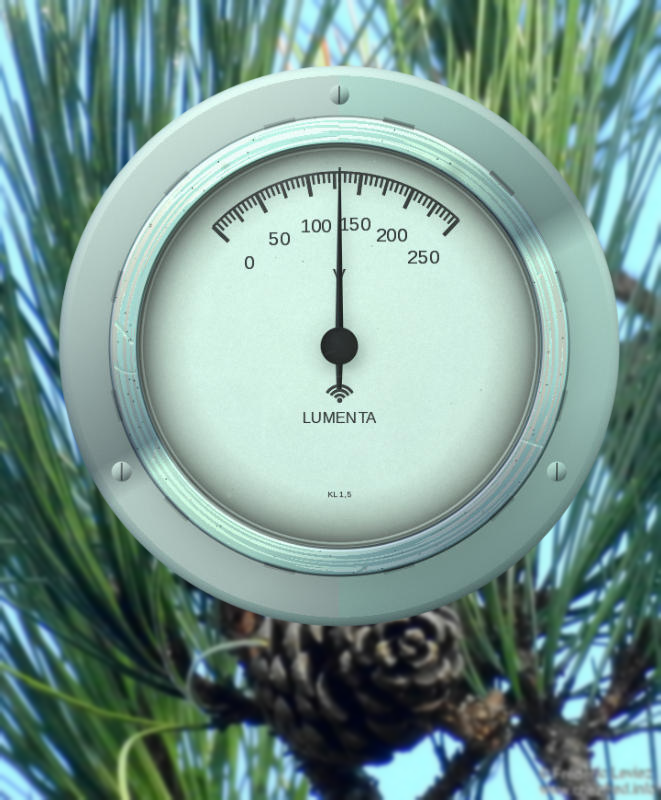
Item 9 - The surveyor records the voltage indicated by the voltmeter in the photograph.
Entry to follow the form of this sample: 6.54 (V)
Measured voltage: 130 (V)
